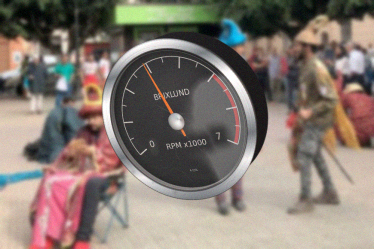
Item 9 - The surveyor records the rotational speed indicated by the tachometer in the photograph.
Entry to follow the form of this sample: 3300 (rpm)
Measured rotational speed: 3000 (rpm)
